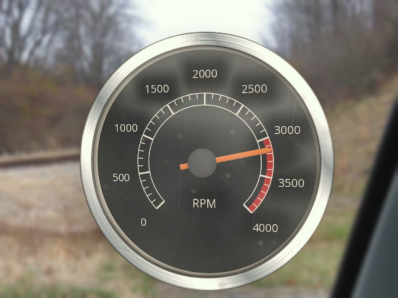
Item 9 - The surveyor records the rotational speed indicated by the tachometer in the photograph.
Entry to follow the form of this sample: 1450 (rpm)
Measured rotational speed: 3150 (rpm)
